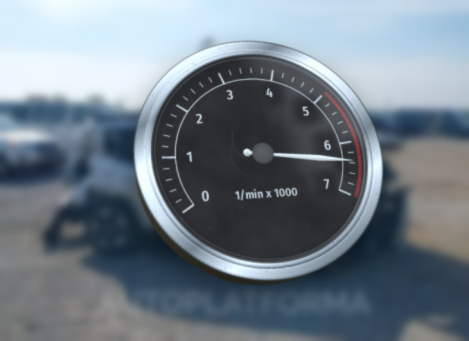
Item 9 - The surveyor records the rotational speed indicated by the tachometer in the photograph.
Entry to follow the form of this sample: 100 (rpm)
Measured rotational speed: 6400 (rpm)
